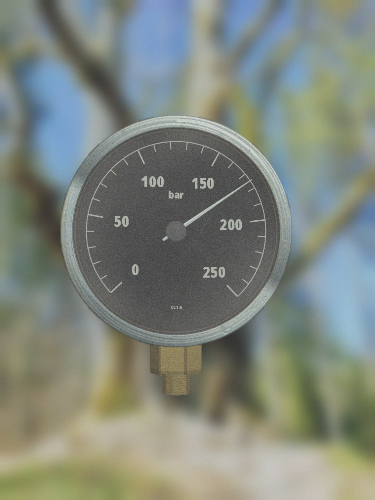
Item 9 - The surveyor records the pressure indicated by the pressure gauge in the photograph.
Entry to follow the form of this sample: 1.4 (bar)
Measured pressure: 175 (bar)
